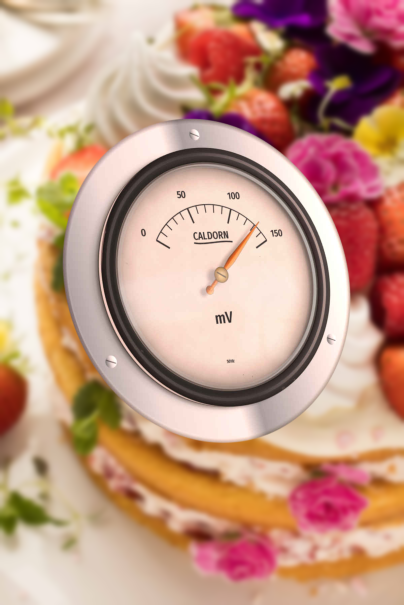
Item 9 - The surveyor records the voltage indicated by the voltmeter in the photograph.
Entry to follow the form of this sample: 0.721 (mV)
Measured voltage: 130 (mV)
